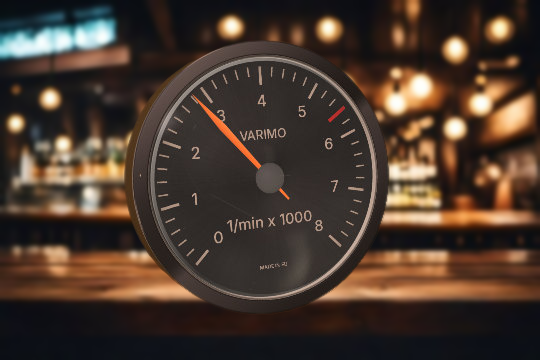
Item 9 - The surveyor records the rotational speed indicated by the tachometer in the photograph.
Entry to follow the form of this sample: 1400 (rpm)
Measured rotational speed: 2800 (rpm)
